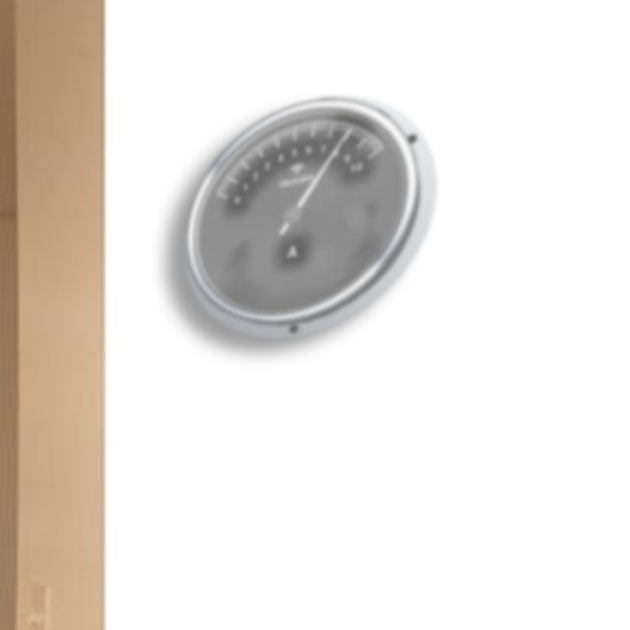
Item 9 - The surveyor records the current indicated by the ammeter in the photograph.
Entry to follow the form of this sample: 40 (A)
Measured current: 8 (A)
